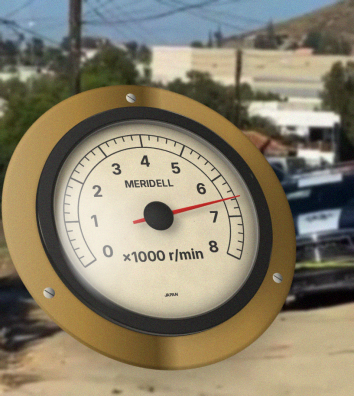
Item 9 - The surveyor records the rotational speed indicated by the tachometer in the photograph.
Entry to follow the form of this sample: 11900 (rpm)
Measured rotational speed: 6600 (rpm)
